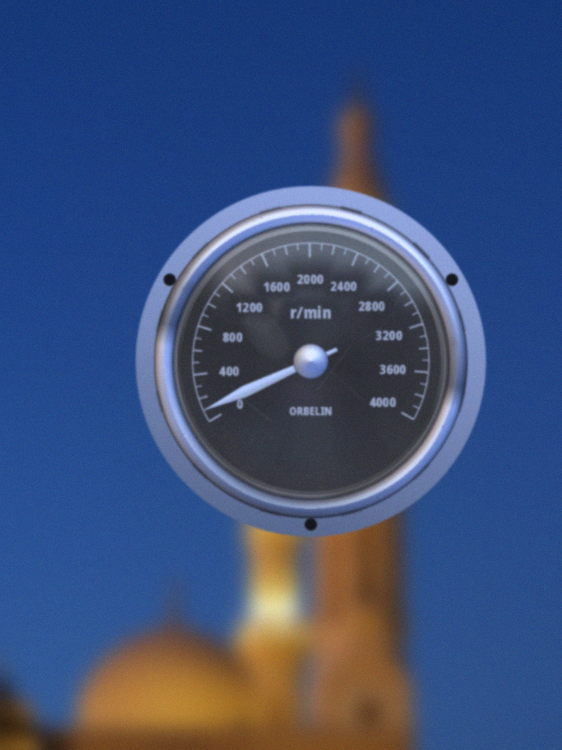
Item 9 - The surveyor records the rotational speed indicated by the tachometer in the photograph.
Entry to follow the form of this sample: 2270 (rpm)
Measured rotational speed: 100 (rpm)
